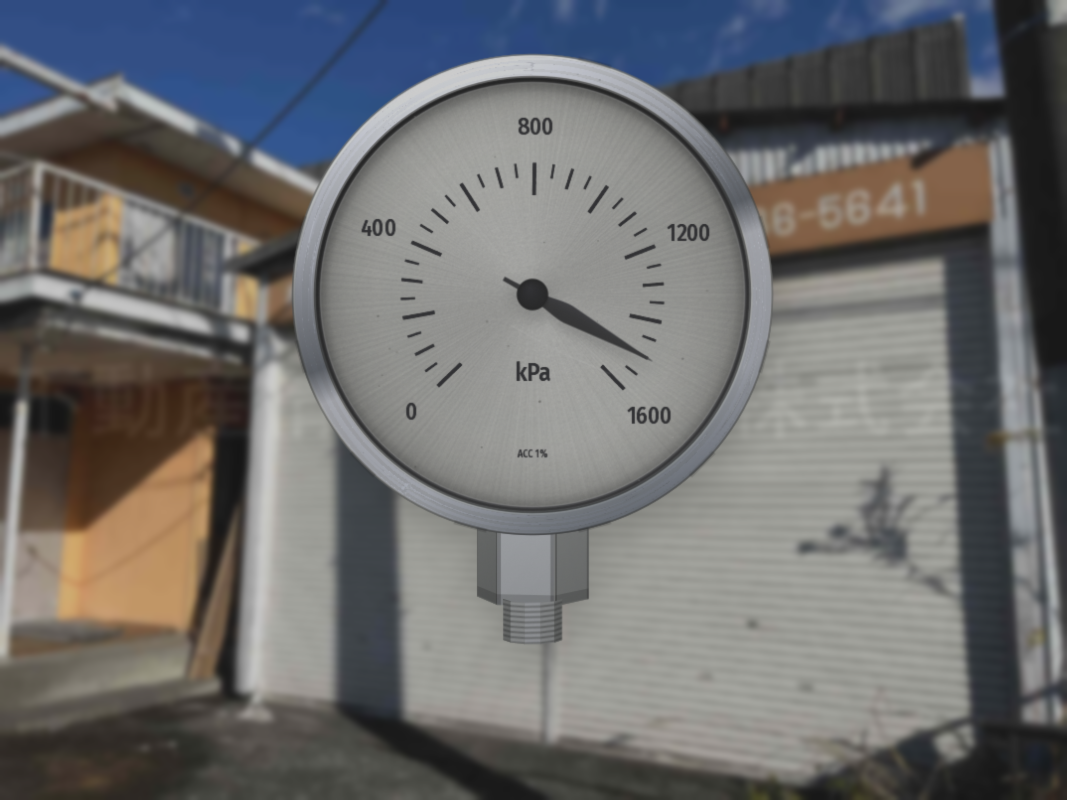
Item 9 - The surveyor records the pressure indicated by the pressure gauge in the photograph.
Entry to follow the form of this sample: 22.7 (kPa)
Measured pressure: 1500 (kPa)
